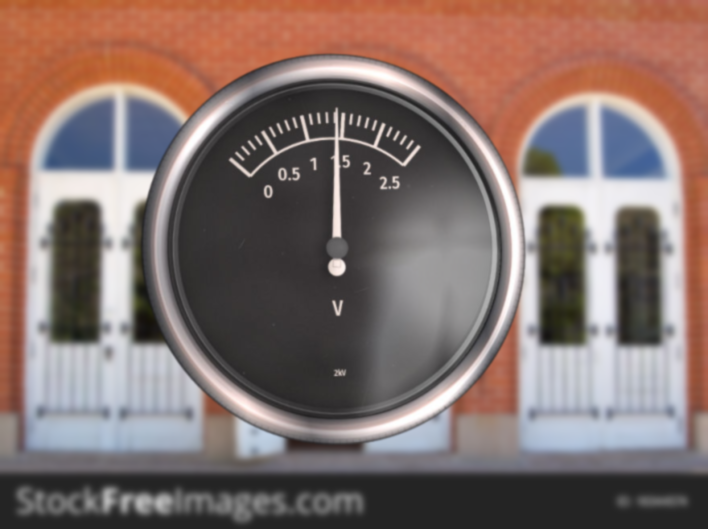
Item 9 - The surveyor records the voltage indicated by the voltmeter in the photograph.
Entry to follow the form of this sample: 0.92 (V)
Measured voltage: 1.4 (V)
